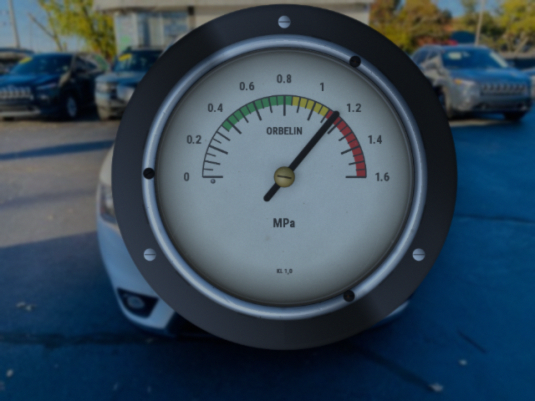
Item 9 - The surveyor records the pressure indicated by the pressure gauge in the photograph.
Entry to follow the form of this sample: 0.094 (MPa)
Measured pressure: 1.15 (MPa)
